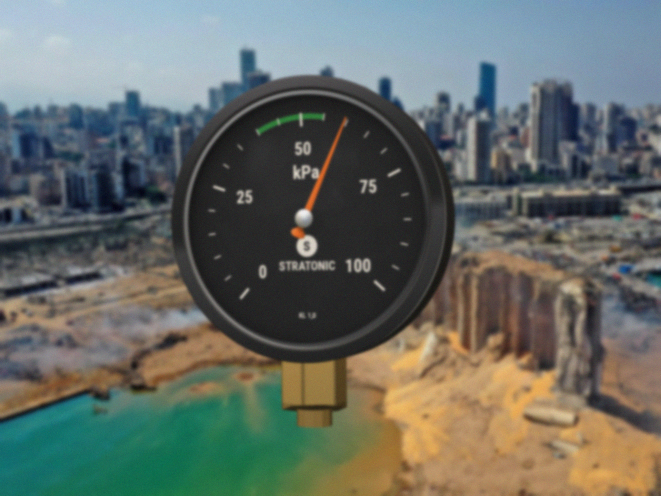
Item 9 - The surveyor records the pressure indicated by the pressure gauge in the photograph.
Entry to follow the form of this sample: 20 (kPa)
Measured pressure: 60 (kPa)
